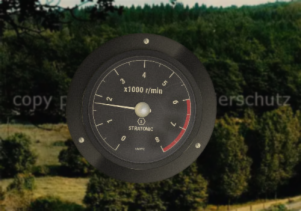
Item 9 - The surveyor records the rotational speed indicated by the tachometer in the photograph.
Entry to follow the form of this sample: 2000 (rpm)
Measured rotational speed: 1750 (rpm)
